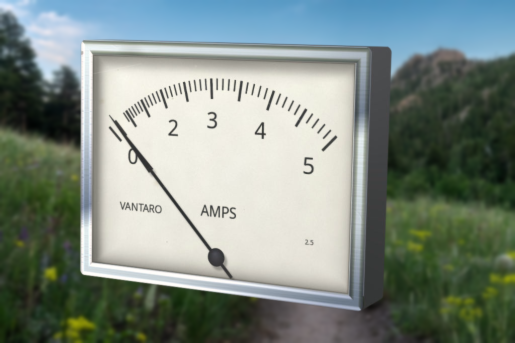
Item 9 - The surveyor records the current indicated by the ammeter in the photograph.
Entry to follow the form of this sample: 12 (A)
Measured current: 0.5 (A)
